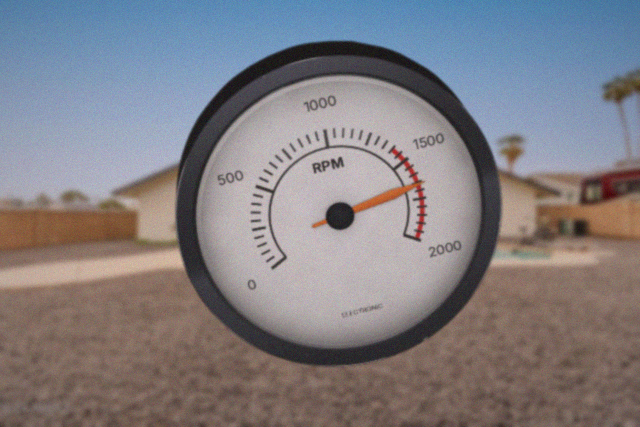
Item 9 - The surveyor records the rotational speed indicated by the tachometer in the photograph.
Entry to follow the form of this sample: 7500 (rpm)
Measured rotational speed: 1650 (rpm)
